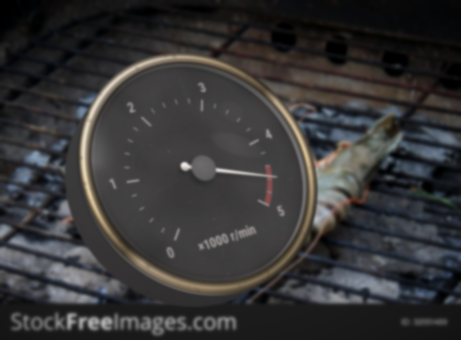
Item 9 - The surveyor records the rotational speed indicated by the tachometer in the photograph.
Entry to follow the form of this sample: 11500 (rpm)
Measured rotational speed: 4600 (rpm)
